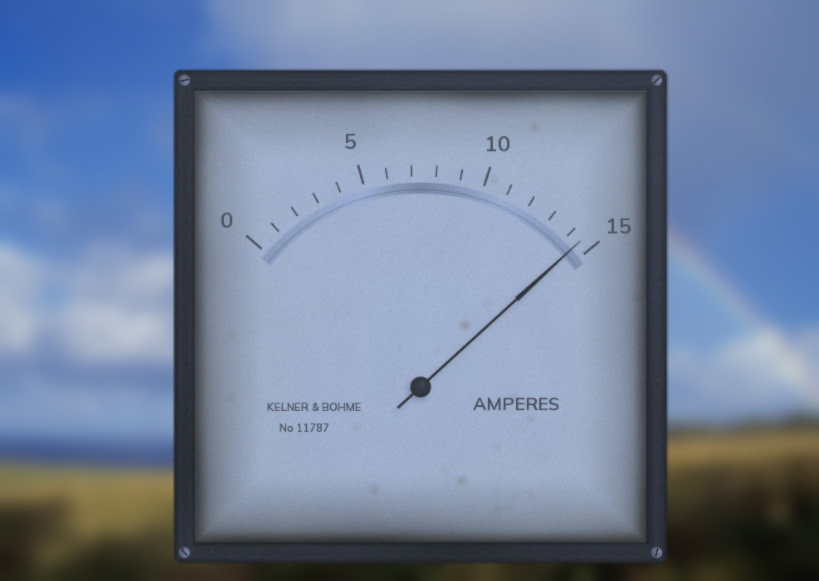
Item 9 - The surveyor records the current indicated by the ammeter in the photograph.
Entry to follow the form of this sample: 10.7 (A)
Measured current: 14.5 (A)
